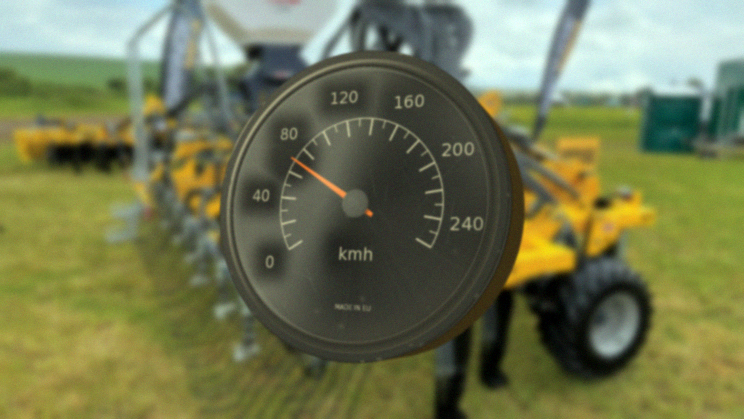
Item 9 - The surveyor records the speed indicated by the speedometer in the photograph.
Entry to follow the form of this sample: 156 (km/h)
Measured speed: 70 (km/h)
